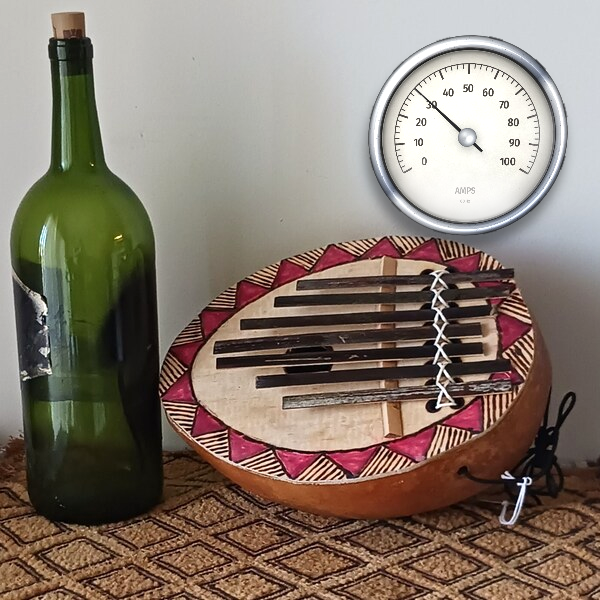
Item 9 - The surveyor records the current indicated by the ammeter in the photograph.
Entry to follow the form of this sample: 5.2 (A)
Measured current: 30 (A)
